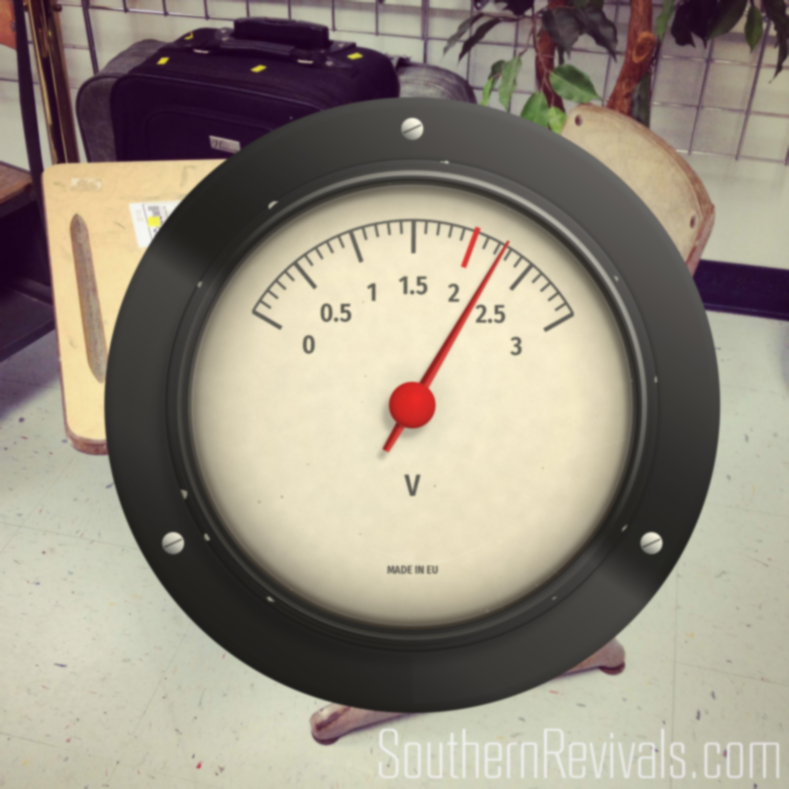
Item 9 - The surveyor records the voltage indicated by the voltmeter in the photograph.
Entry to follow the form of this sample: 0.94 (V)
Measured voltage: 2.25 (V)
